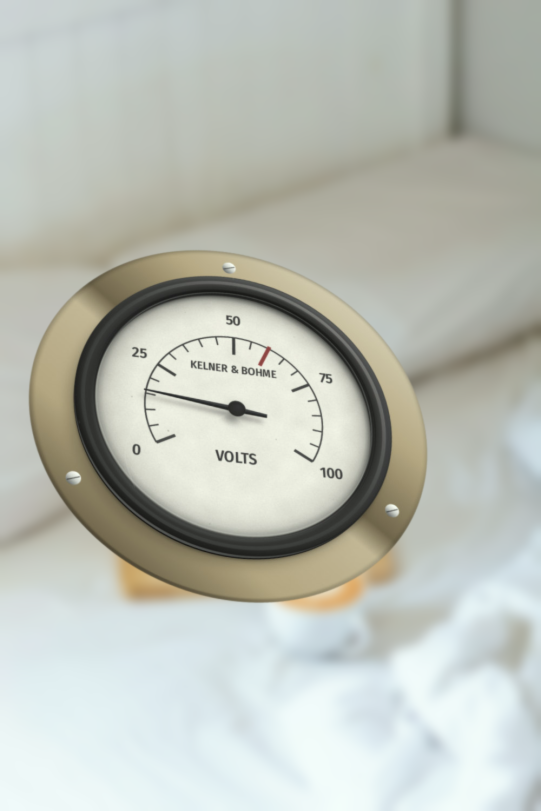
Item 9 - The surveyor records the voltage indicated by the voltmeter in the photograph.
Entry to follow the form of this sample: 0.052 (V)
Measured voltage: 15 (V)
